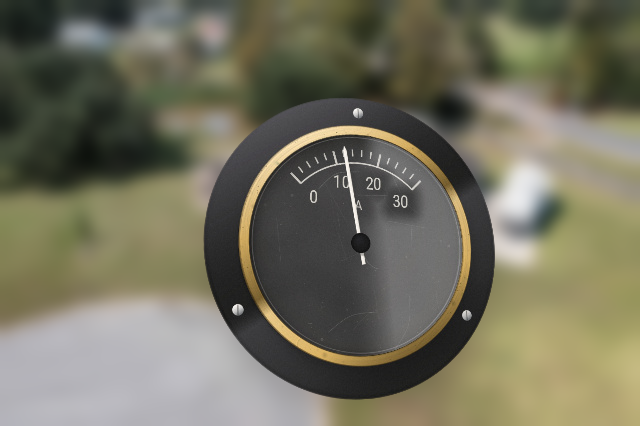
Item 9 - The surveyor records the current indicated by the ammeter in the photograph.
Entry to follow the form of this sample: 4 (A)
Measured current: 12 (A)
